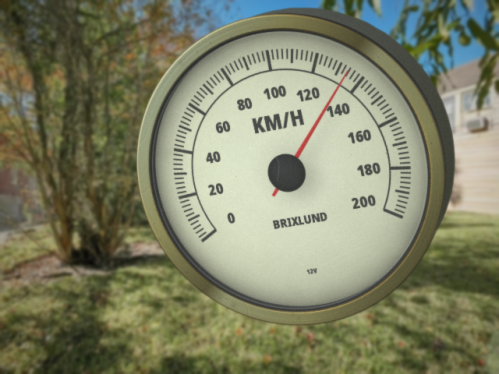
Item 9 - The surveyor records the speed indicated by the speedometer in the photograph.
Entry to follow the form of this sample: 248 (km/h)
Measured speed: 134 (km/h)
